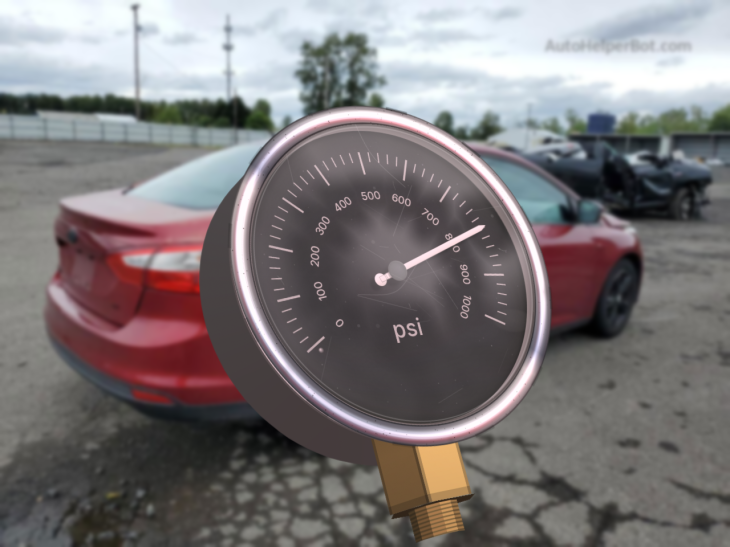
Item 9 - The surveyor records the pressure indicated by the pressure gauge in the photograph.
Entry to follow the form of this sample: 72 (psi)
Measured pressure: 800 (psi)
